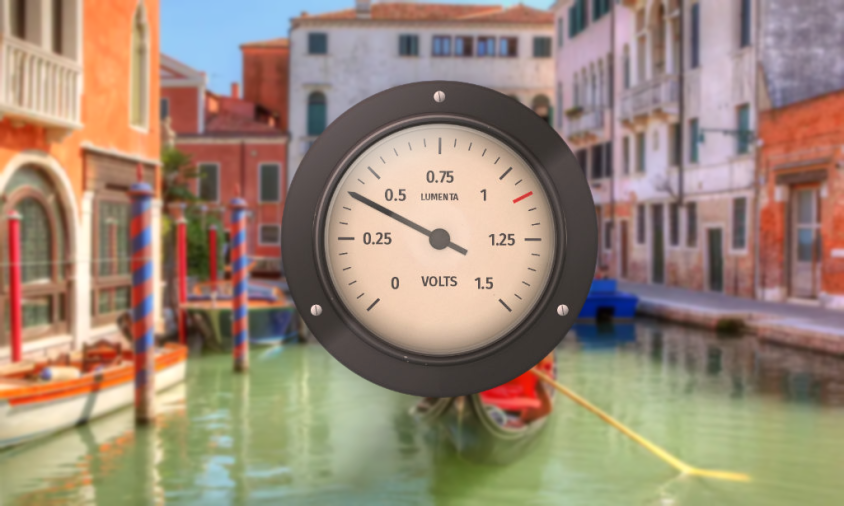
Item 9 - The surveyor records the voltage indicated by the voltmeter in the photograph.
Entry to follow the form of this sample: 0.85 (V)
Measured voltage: 0.4 (V)
